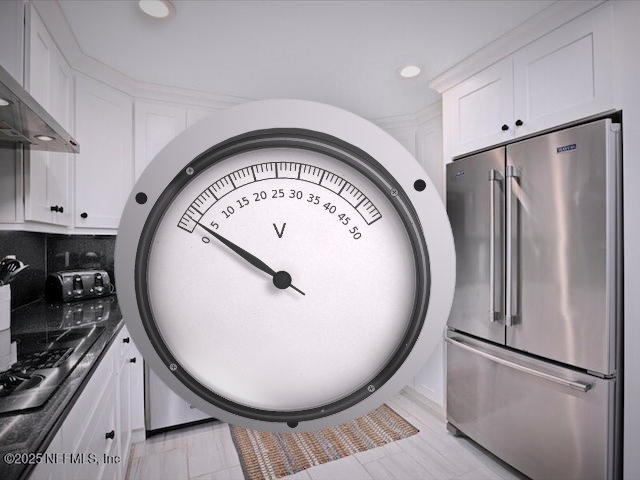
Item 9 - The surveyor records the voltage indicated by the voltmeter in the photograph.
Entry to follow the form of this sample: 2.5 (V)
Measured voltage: 3 (V)
